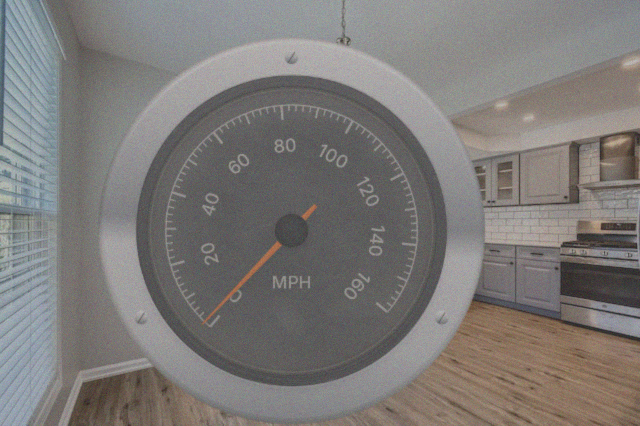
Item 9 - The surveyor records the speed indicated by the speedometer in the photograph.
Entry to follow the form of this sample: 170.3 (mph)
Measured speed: 2 (mph)
